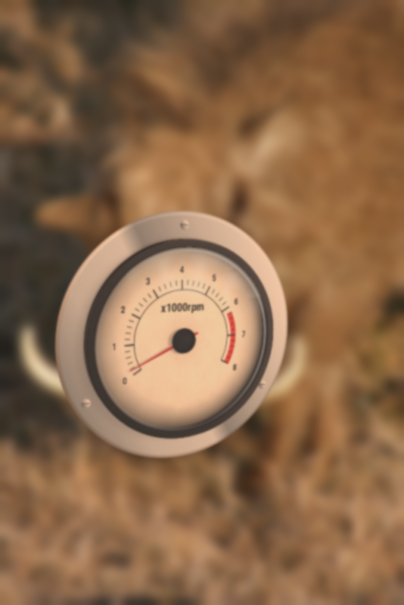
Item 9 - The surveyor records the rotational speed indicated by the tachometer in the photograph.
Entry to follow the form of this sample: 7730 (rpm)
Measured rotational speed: 200 (rpm)
